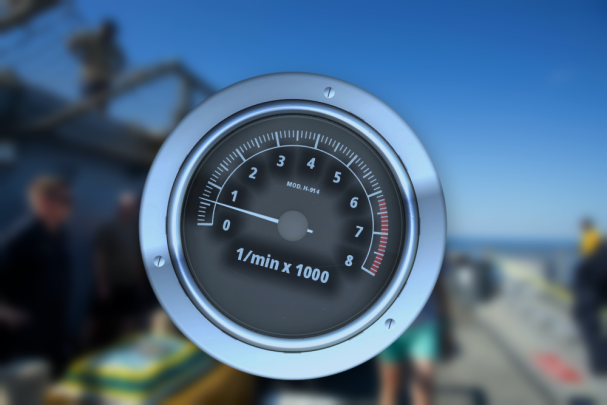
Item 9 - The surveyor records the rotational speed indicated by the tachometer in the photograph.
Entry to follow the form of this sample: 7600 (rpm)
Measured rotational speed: 600 (rpm)
